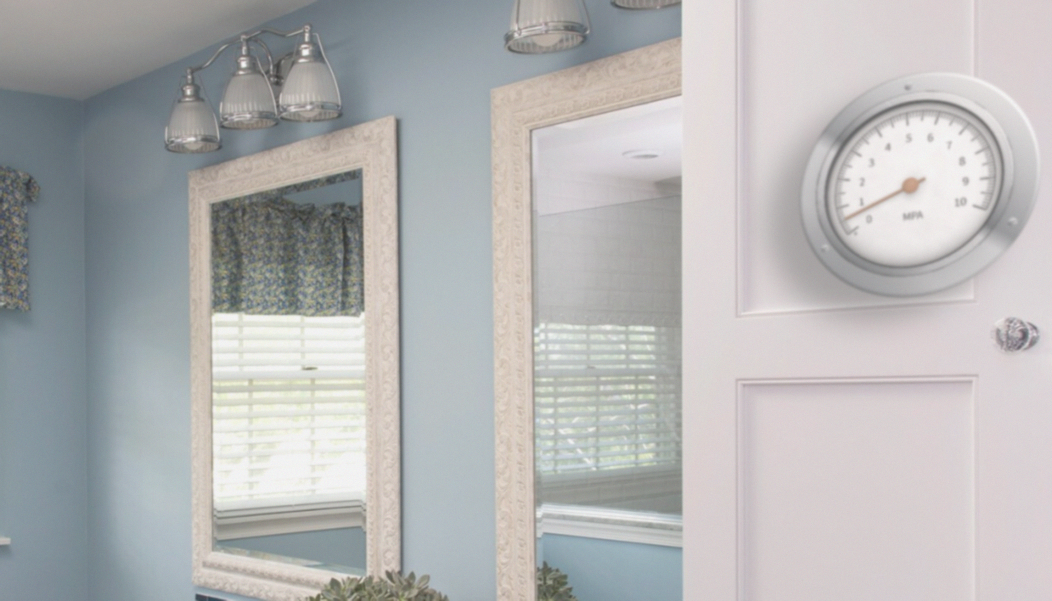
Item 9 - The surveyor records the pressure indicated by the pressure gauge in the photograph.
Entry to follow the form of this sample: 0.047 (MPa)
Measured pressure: 0.5 (MPa)
